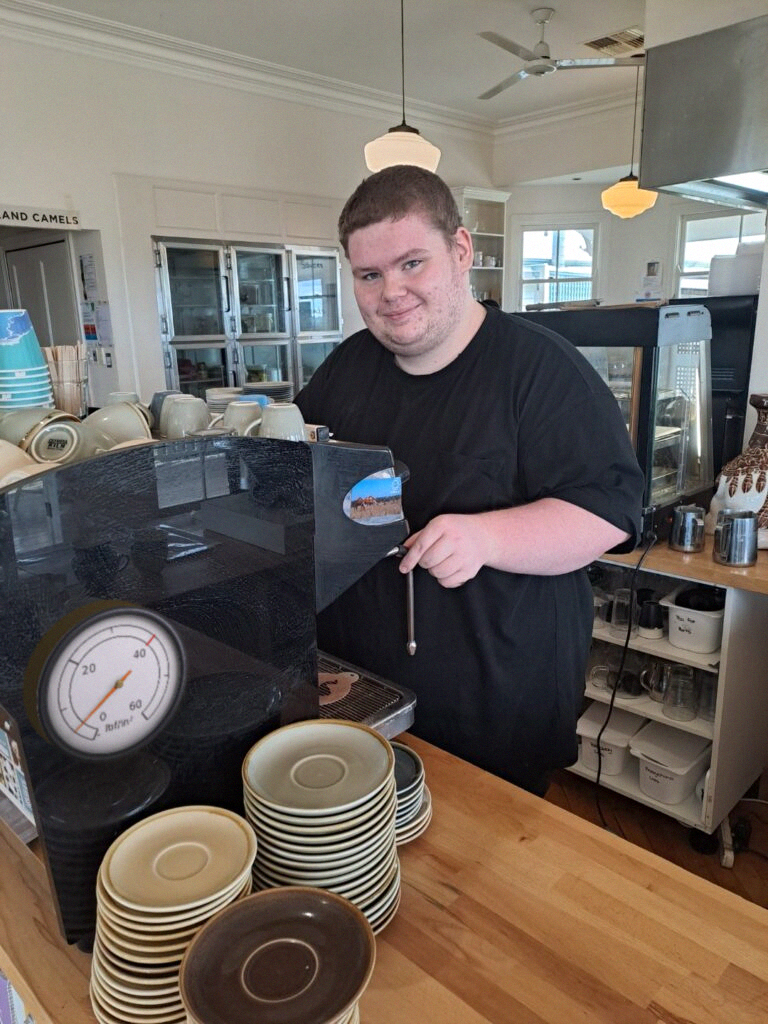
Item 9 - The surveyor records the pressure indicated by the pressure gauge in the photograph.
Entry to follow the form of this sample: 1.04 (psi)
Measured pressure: 5 (psi)
